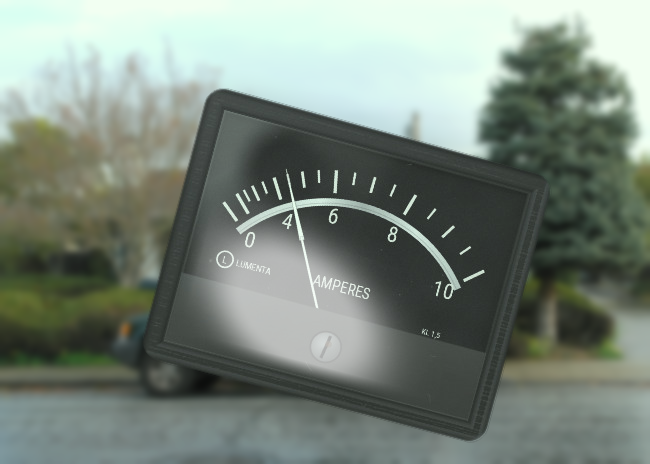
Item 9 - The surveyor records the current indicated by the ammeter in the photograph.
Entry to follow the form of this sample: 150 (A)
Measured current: 4.5 (A)
